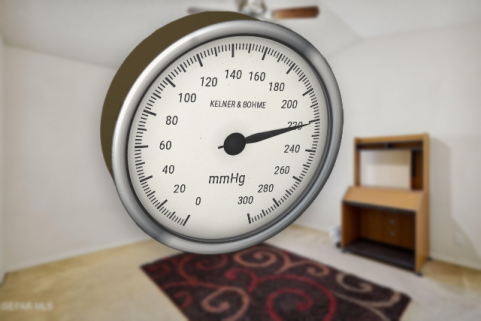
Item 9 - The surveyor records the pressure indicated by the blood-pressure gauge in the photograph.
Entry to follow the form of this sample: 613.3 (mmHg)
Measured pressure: 220 (mmHg)
